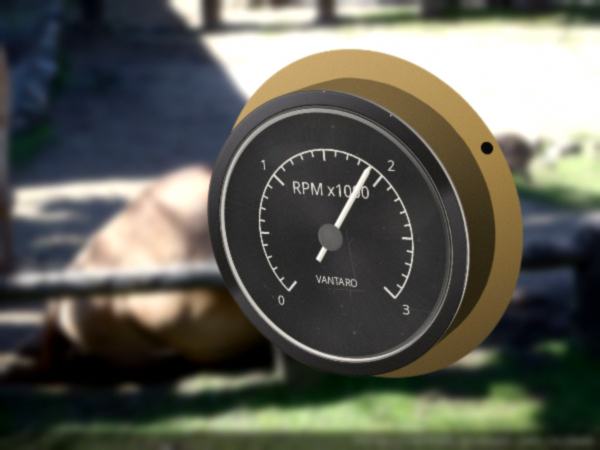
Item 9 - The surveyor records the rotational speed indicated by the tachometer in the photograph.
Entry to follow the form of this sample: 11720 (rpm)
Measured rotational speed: 1900 (rpm)
